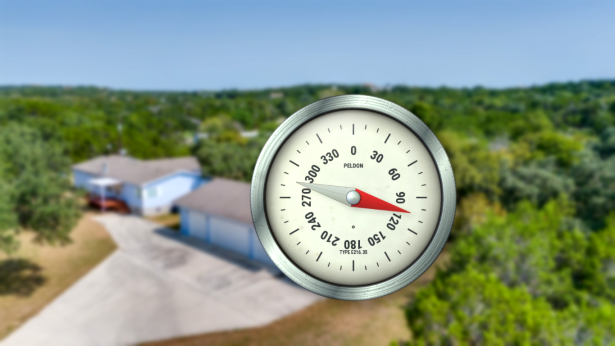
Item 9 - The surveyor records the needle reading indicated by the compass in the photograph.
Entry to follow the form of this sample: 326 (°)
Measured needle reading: 105 (°)
